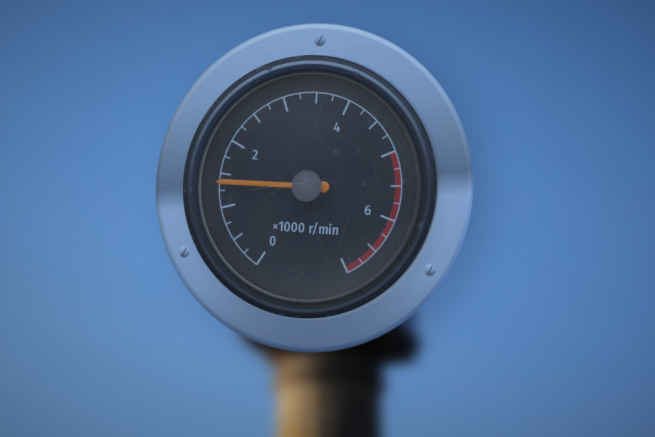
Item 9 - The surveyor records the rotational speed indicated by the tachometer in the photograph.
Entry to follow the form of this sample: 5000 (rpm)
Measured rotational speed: 1375 (rpm)
